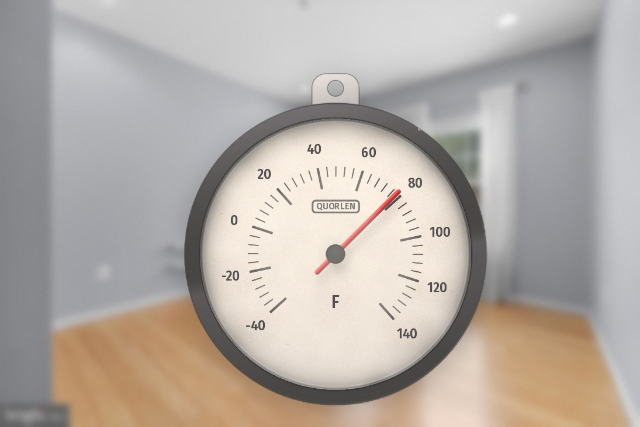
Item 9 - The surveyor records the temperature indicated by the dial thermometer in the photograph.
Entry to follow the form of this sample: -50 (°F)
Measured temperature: 78 (°F)
